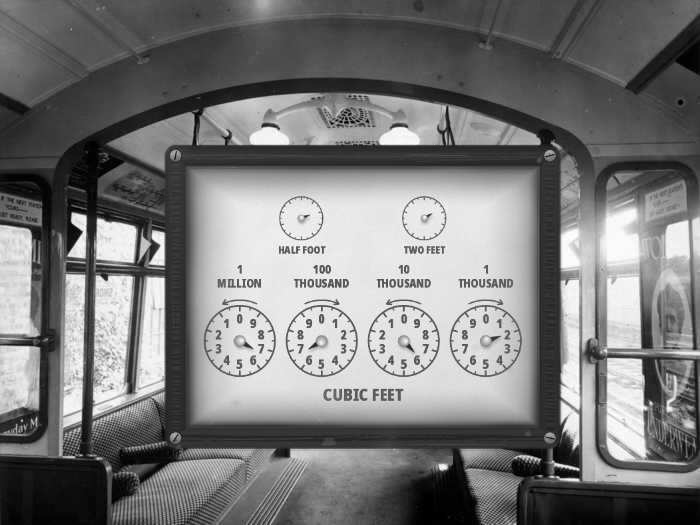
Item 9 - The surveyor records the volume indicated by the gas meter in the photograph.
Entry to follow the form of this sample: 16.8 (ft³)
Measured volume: 666200 (ft³)
